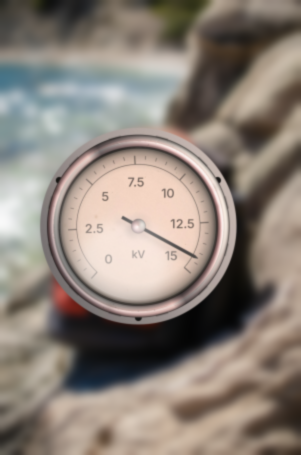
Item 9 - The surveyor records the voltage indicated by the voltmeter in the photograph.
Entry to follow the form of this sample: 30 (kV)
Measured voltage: 14.25 (kV)
